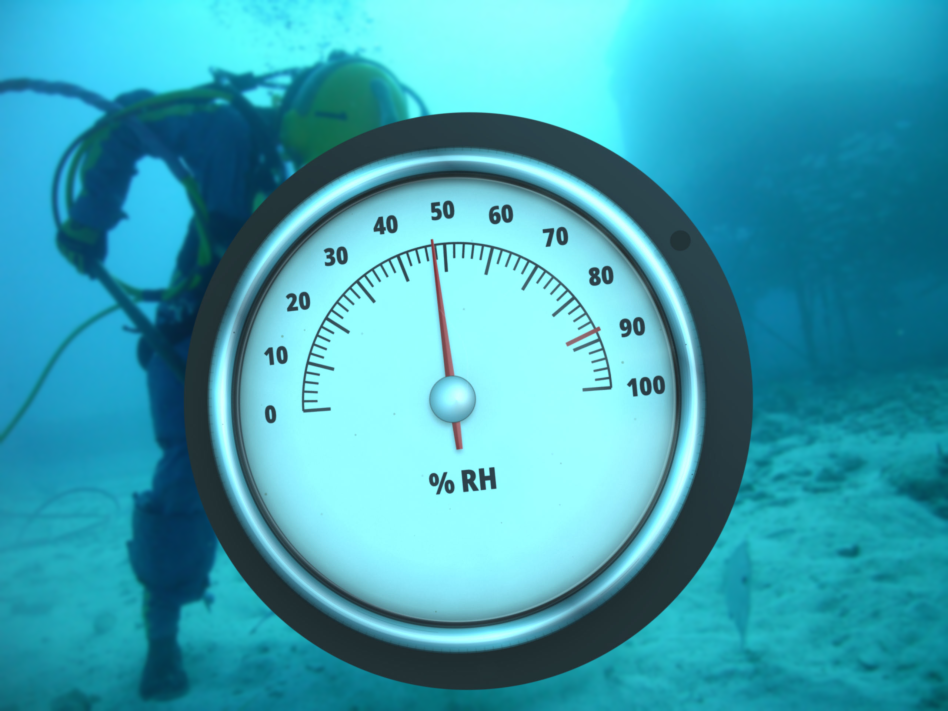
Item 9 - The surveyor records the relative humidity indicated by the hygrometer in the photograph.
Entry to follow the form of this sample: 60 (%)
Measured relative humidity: 48 (%)
